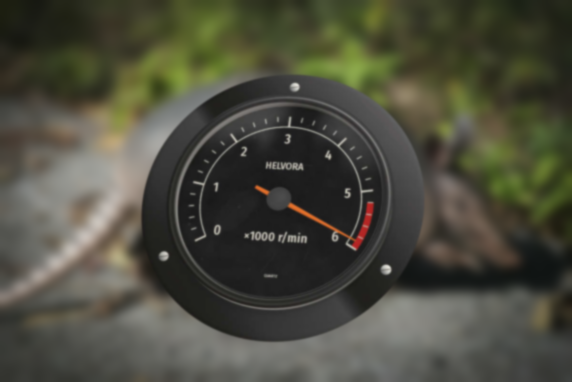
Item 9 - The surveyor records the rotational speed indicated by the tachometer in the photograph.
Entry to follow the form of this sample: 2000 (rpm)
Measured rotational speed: 5900 (rpm)
